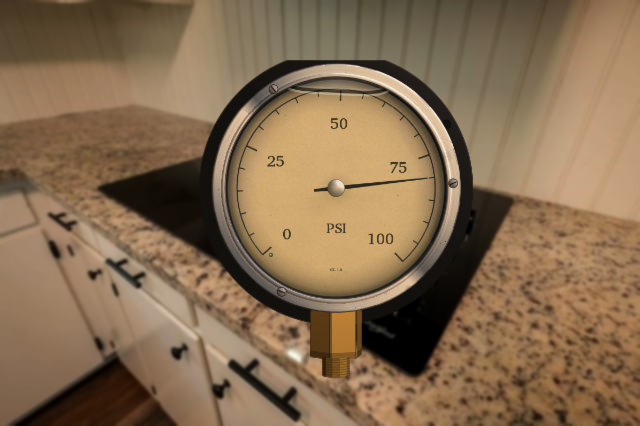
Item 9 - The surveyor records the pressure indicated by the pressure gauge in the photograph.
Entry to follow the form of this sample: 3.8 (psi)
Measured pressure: 80 (psi)
